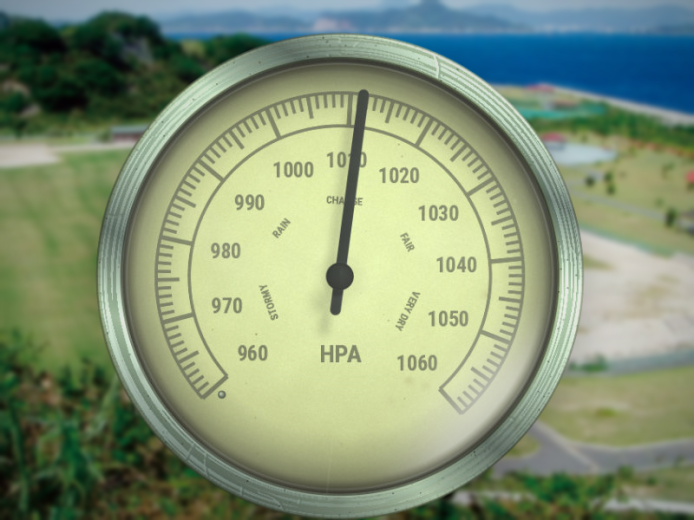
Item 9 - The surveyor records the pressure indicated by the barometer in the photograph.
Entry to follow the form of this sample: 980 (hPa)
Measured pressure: 1011.5 (hPa)
